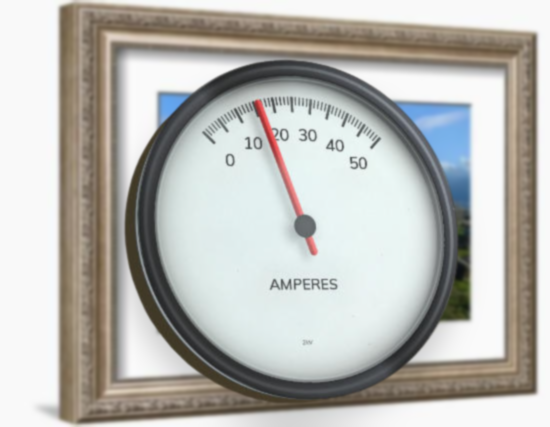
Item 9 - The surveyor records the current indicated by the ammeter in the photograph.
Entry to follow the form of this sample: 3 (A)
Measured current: 15 (A)
